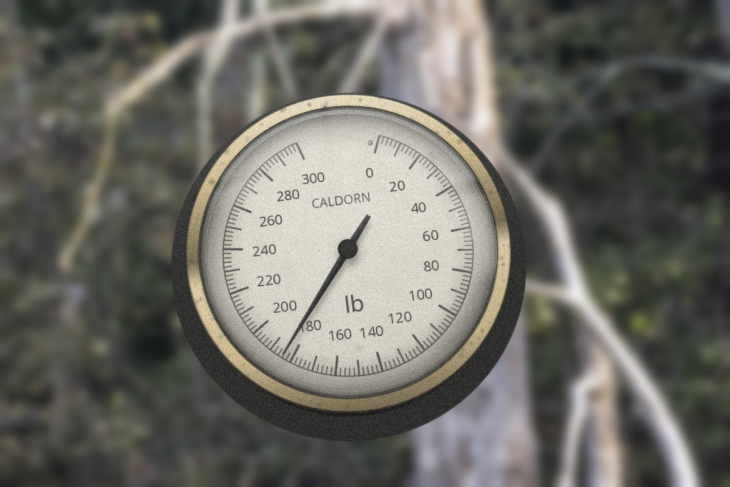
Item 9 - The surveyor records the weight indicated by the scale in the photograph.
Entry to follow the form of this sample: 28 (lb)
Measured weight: 184 (lb)
